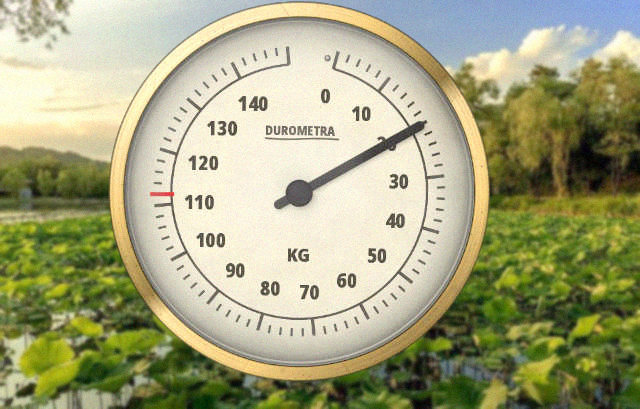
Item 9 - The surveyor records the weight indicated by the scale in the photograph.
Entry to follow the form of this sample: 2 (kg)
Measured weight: 20 (kg)
